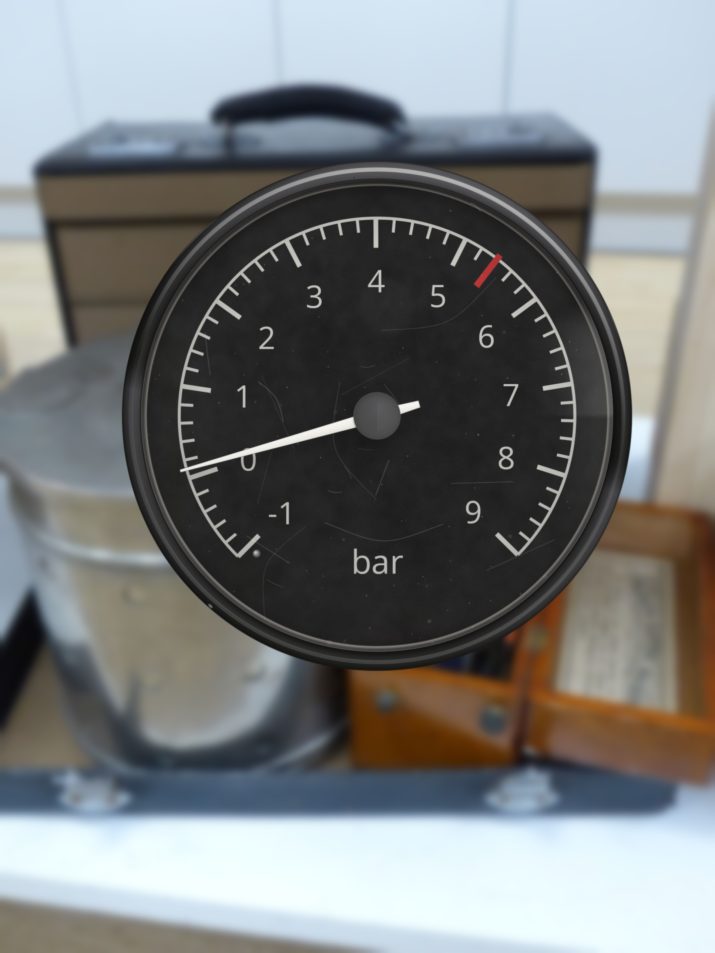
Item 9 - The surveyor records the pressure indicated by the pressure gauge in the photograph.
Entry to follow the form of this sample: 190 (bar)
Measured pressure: 0.1 (bar)
